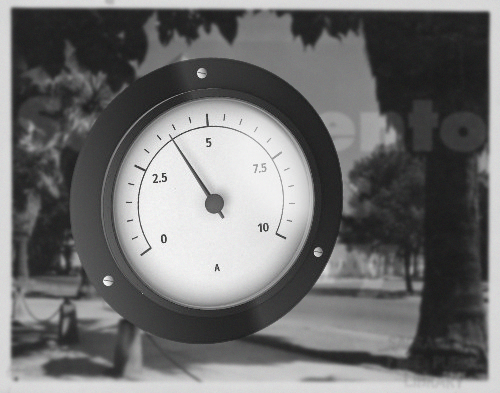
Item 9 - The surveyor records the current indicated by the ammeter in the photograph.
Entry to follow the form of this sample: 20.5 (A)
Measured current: 3.75 (A)
